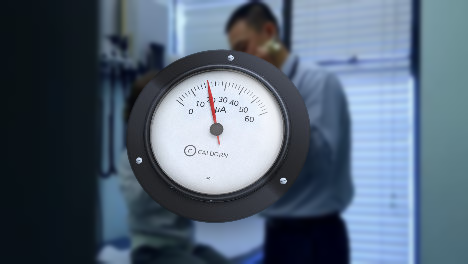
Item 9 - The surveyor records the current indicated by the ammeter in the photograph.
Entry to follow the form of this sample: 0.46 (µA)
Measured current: 20 (µA)
